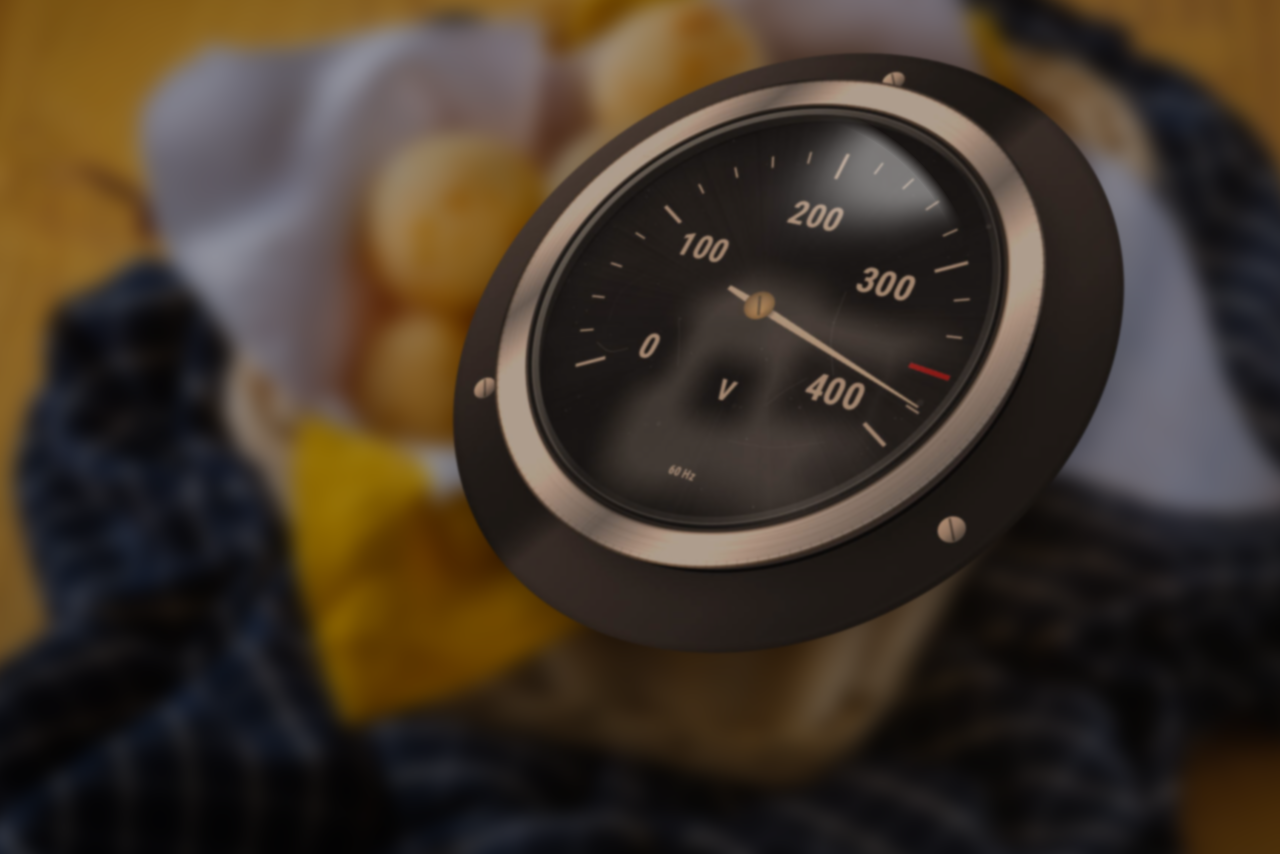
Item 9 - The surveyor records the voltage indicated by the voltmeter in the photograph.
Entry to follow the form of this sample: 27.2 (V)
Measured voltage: 380 (V)
